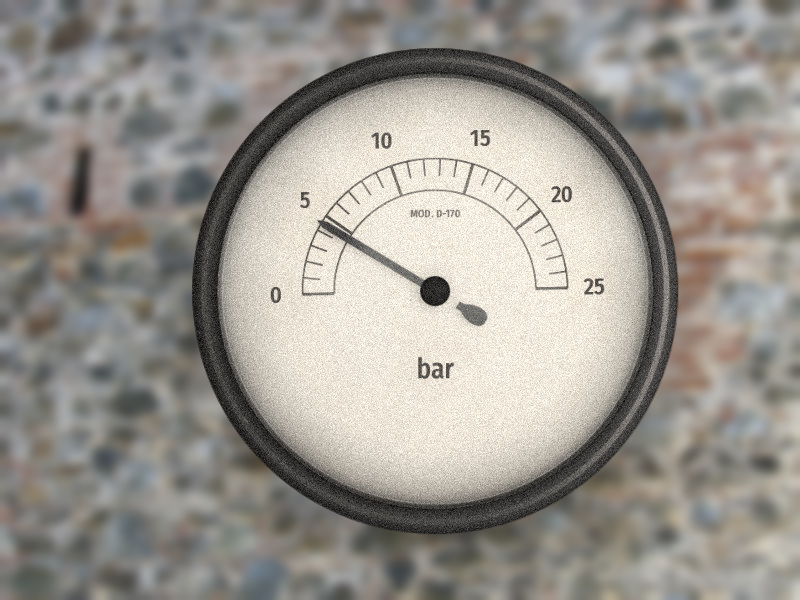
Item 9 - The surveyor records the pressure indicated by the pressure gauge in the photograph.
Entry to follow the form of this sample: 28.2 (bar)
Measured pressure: 4.5 (bar)
